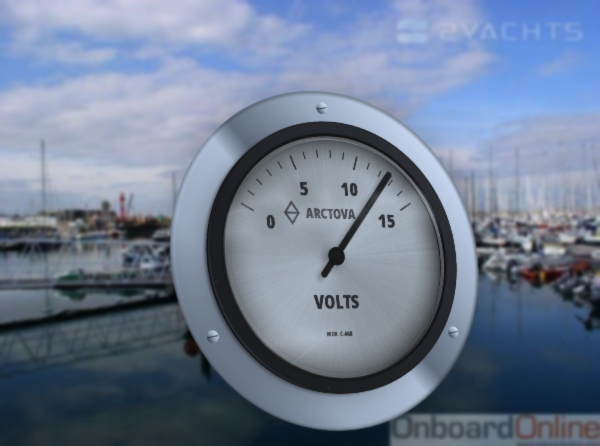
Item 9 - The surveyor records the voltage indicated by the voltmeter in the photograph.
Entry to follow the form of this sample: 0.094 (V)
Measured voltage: 12.5 (V)
